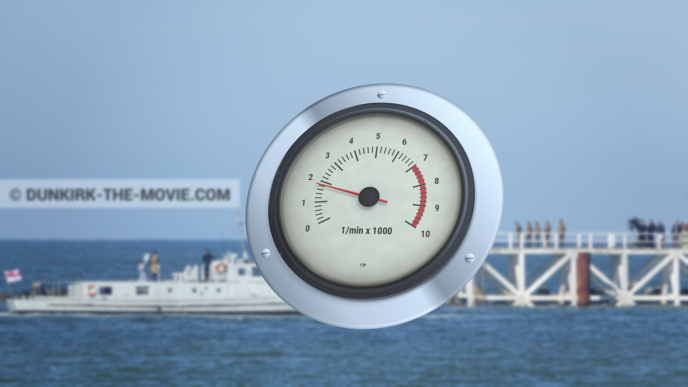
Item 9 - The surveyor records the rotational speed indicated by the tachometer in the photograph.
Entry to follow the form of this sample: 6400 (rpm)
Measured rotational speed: 1800 (rpm)
